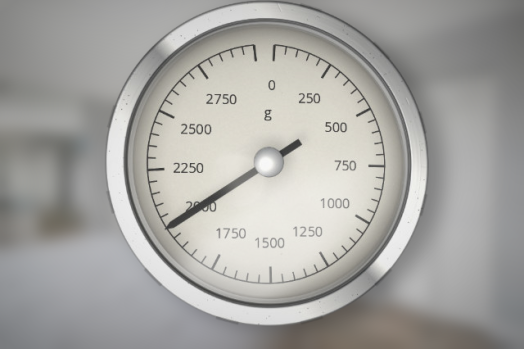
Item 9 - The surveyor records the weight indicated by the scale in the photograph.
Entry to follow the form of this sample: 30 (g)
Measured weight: 2000 (g)
